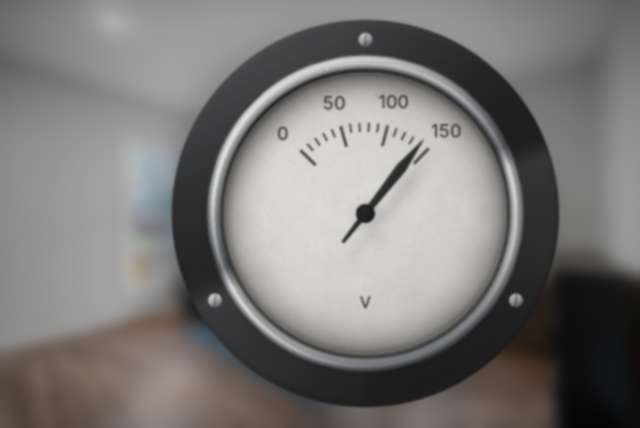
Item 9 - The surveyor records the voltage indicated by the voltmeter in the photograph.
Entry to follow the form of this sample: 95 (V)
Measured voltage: 140 (V)
